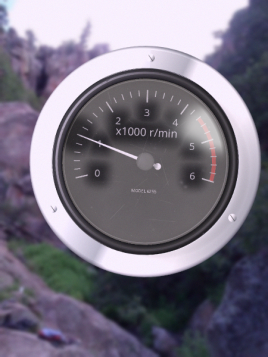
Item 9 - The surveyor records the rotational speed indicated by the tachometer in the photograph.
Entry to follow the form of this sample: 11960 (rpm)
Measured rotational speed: 1000 (rpm)
